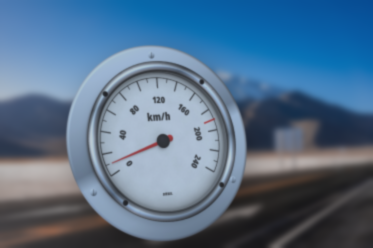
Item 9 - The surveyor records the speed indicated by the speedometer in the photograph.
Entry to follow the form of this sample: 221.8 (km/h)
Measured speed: 10 (km/h)
